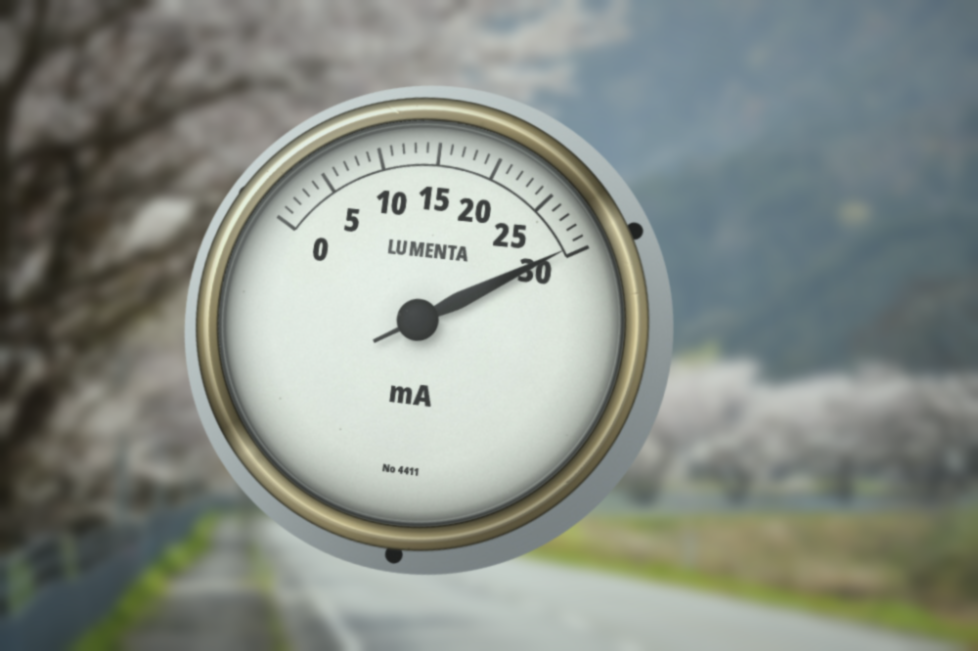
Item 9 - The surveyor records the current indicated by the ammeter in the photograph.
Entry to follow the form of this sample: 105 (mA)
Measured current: 29.5 (mA)
